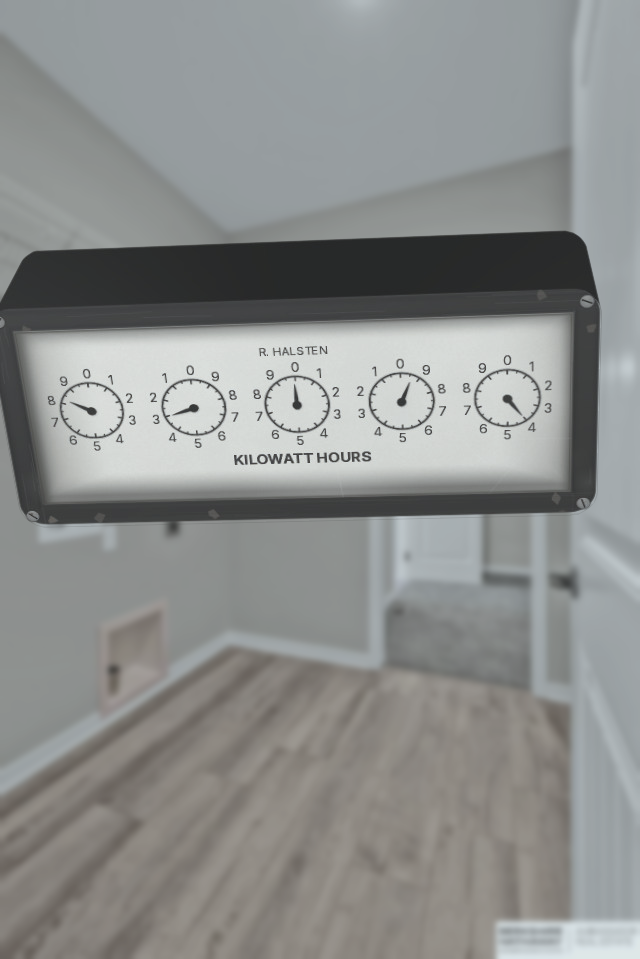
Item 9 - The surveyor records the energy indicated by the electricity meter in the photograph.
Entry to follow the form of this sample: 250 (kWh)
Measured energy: 82994 (kWh)
